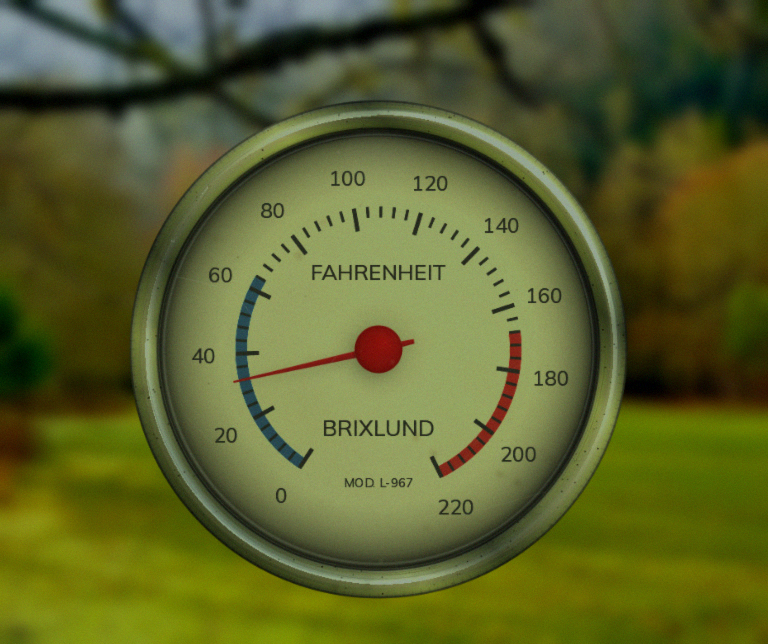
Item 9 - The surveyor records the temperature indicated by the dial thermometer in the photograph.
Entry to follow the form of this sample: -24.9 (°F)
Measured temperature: 32 (°F)
